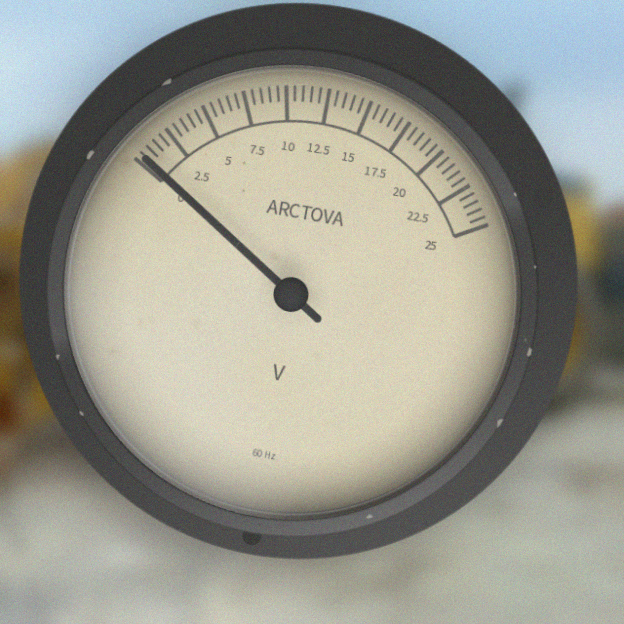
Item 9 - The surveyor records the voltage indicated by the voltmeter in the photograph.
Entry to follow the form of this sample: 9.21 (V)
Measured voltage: 0.5 (V)
